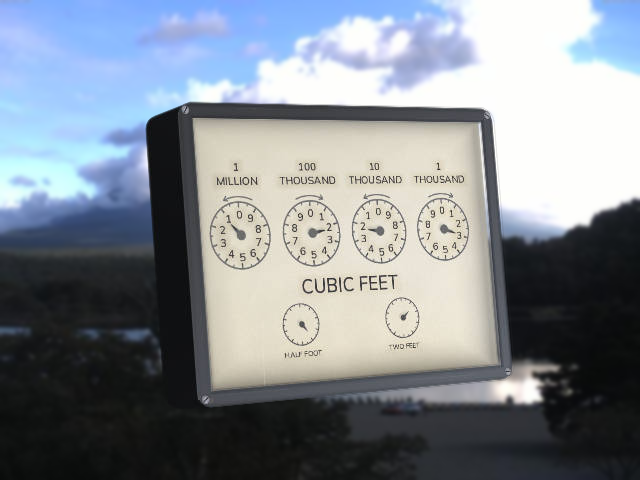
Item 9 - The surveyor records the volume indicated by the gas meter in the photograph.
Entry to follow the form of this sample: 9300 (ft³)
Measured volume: 122300 (ft³)
